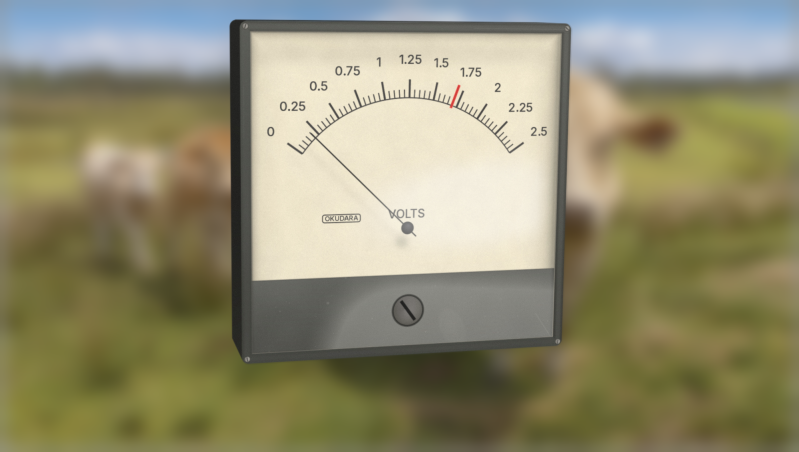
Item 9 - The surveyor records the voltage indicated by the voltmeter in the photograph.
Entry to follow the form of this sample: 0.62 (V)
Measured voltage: 0.2 (V)
